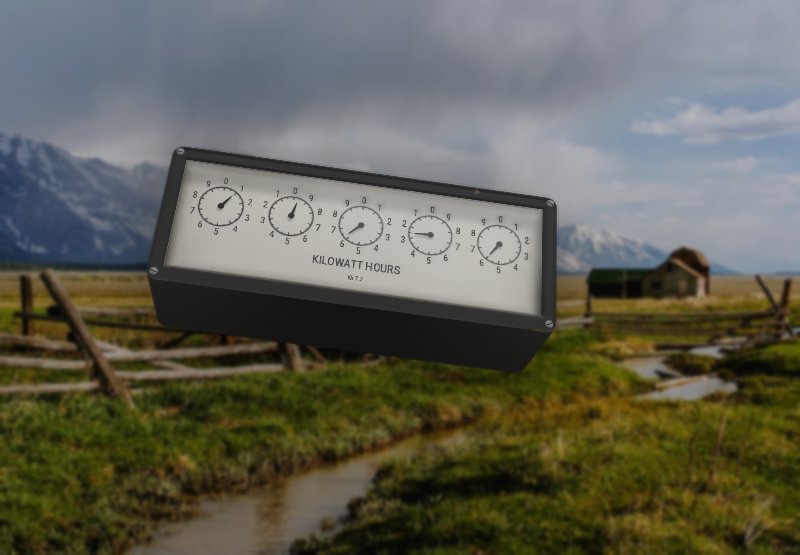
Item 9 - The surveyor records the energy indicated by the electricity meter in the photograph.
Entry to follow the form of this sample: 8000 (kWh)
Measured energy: 9626 (kWh)
